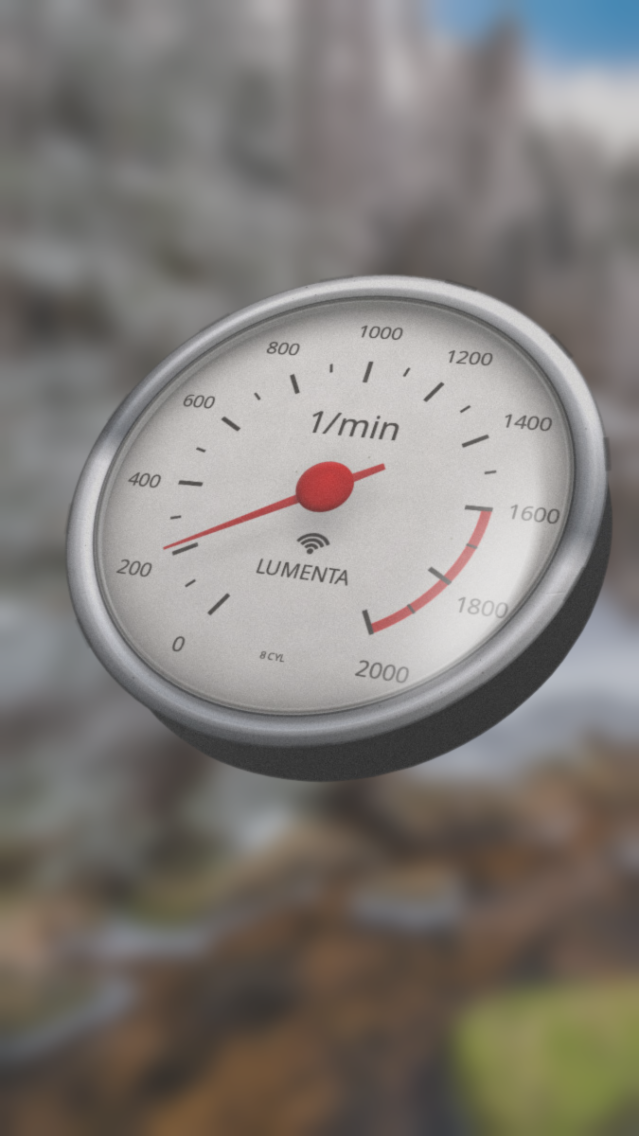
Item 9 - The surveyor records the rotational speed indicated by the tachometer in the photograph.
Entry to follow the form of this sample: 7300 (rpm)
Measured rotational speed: 200 (rpm)
